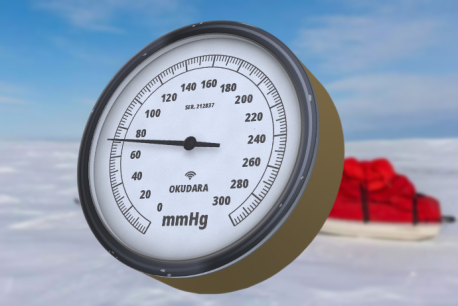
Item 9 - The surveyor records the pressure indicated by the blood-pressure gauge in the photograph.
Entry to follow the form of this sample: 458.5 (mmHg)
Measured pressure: 70 (mmHg)
